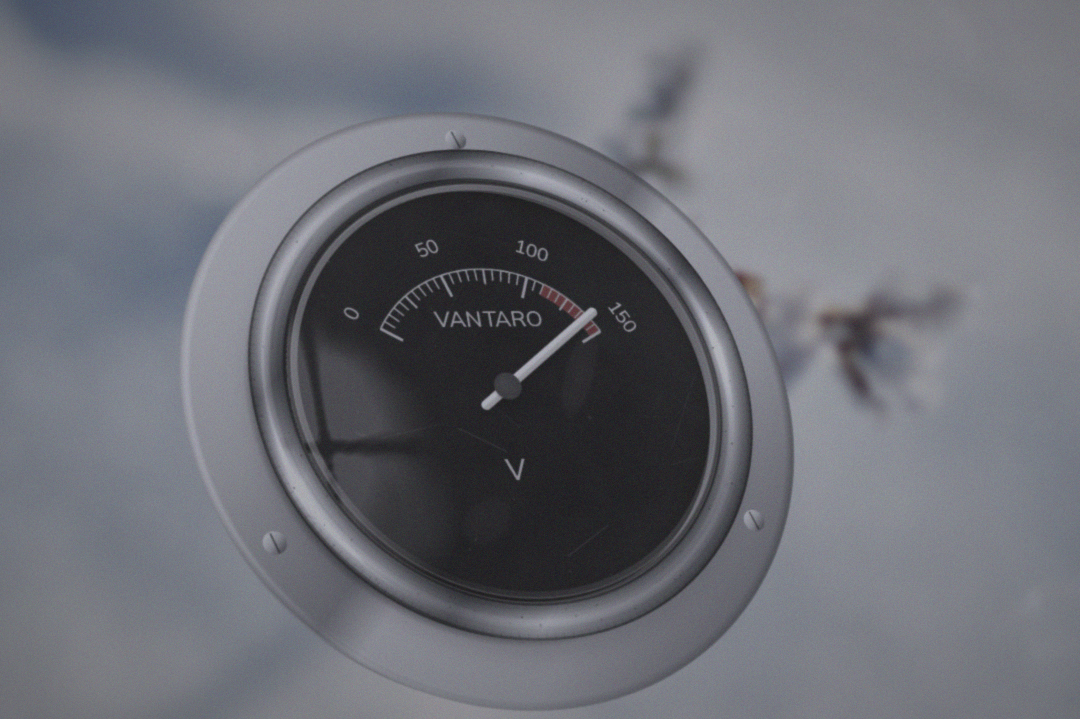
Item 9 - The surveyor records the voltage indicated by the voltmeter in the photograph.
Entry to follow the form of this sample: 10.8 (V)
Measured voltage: 140 (V)
